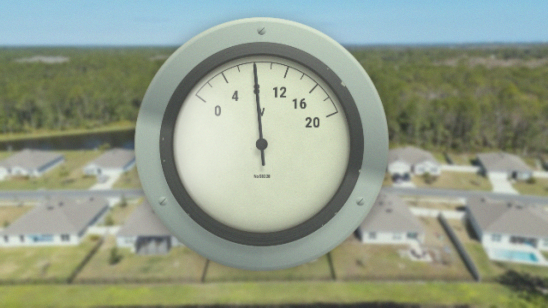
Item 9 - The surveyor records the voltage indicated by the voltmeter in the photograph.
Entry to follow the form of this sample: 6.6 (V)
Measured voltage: 8 (V)
